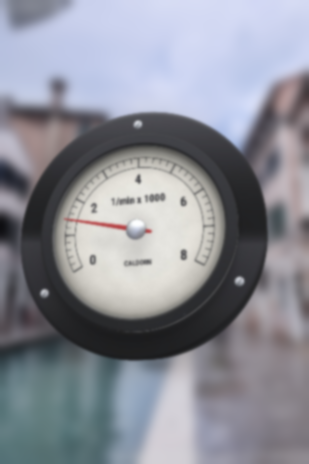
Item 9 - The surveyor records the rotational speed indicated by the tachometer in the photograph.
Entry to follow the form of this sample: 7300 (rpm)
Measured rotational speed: 1400 (rpm)
